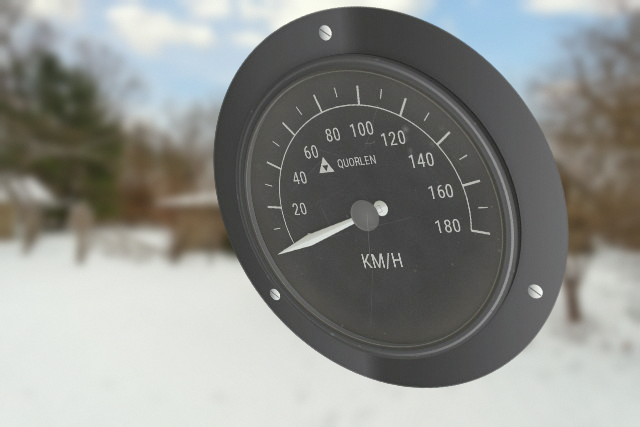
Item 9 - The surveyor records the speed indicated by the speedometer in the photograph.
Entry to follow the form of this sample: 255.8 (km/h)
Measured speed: 0 (km/h)
